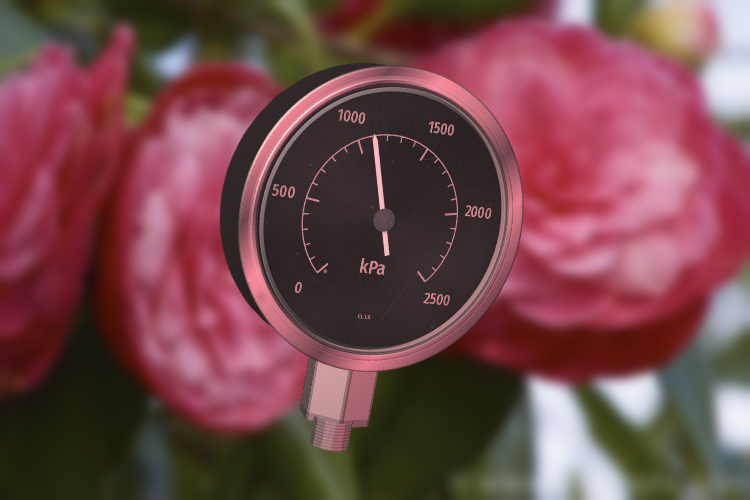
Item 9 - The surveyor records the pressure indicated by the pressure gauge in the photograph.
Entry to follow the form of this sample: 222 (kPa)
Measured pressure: 1100 (kPa)
